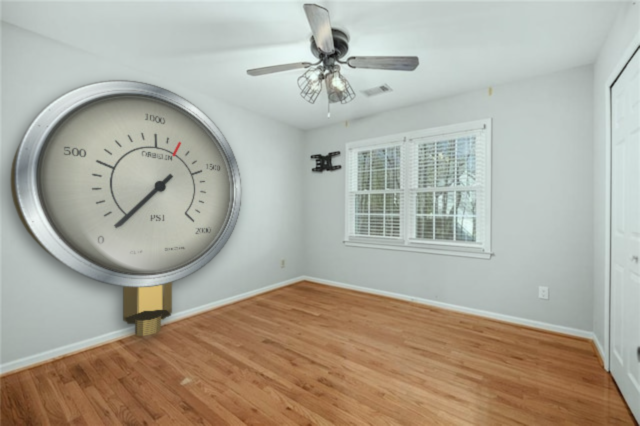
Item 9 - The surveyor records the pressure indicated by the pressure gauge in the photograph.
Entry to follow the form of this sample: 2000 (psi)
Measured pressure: 0 (psi)
